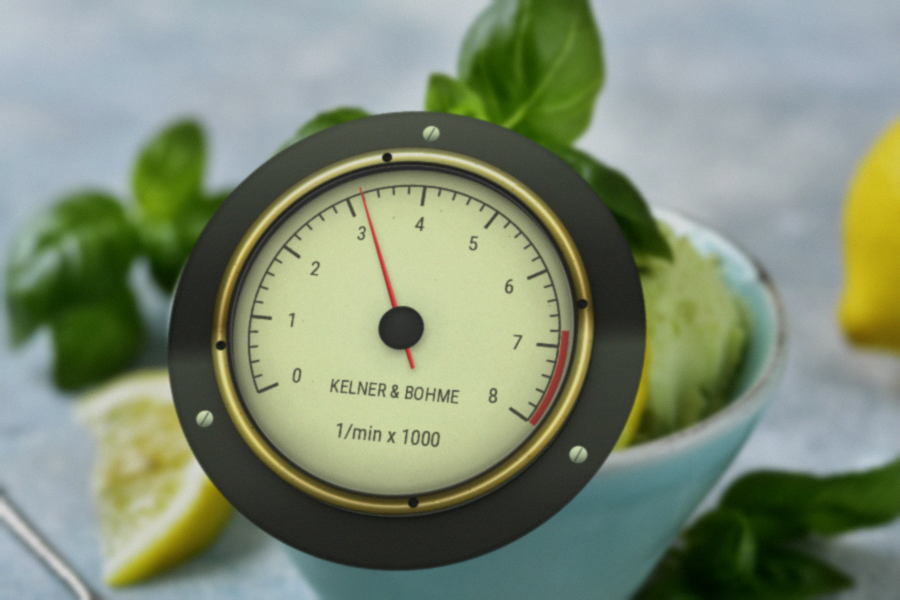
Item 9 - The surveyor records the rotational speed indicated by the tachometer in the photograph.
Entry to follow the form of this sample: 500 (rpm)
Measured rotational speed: 3200 (rpm)
